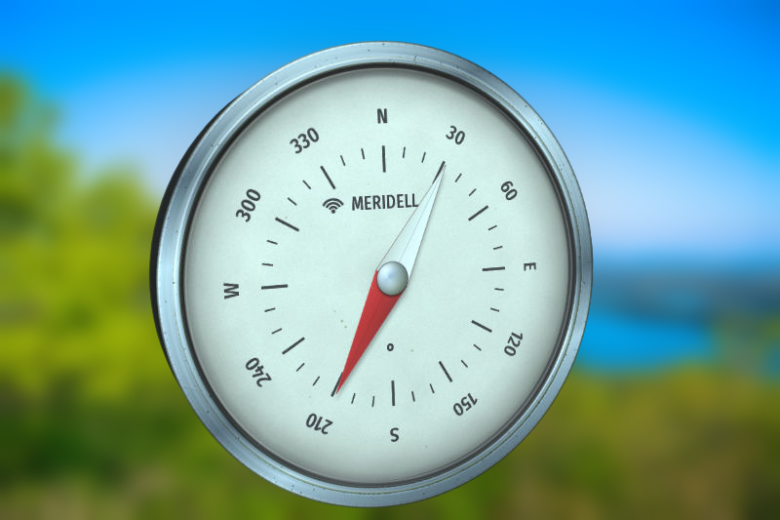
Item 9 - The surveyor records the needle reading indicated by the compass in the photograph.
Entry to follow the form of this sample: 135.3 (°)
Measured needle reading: 210 (°)
